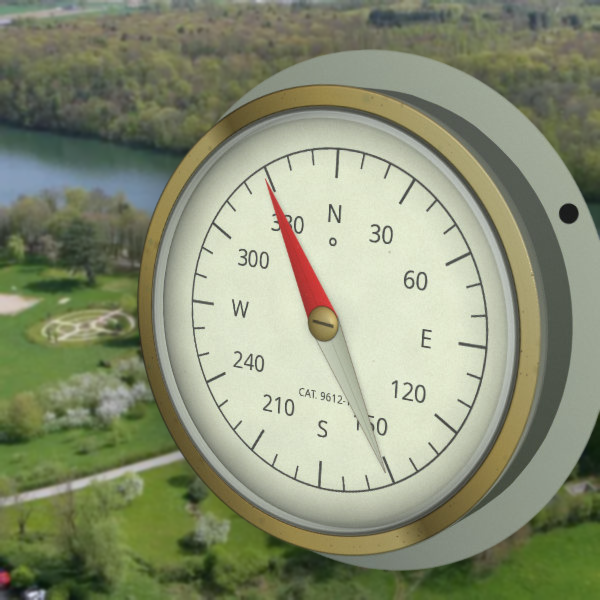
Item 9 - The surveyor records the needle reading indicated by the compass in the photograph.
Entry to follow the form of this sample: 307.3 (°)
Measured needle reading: 330 (°)
